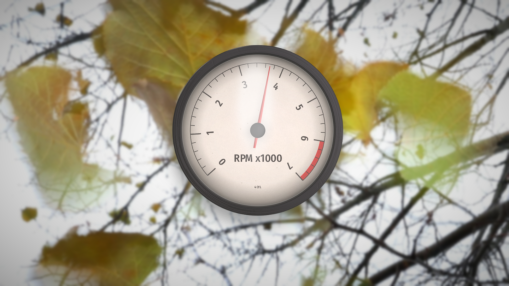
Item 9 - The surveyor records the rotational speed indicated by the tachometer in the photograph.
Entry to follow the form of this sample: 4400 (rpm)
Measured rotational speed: 3700 (rpm)
